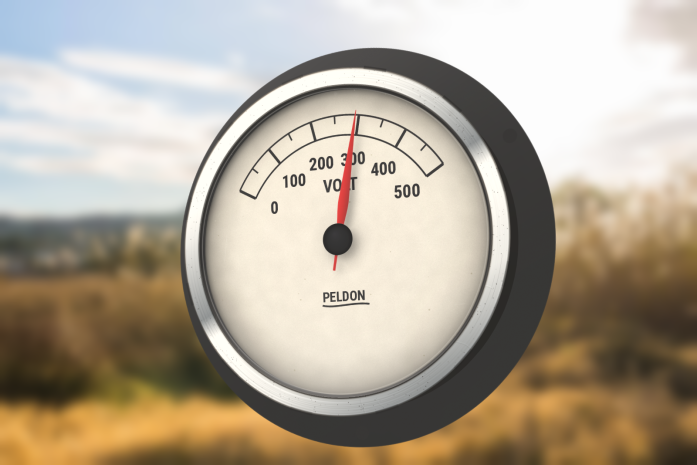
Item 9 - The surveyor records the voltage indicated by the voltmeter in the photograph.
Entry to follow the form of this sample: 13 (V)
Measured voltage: 300 (V)
